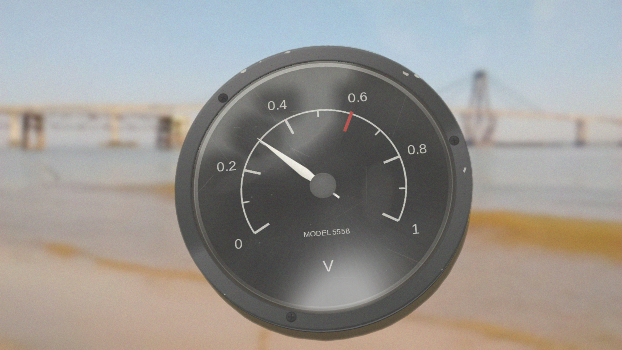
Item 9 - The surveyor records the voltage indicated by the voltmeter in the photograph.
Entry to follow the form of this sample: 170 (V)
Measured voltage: 0.3 (V)
